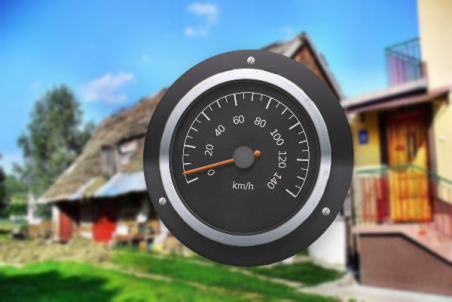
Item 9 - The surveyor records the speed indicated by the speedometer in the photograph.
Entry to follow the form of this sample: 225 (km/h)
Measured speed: 5 (km/h)
